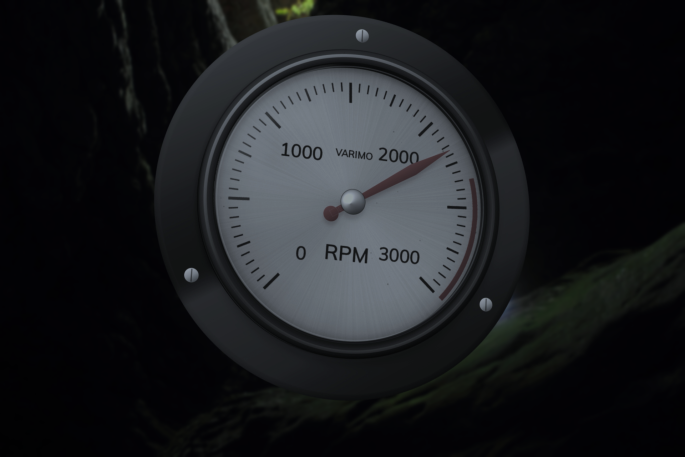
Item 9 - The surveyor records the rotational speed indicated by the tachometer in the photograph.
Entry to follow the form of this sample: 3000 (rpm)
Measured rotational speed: 2175 (rpm)
